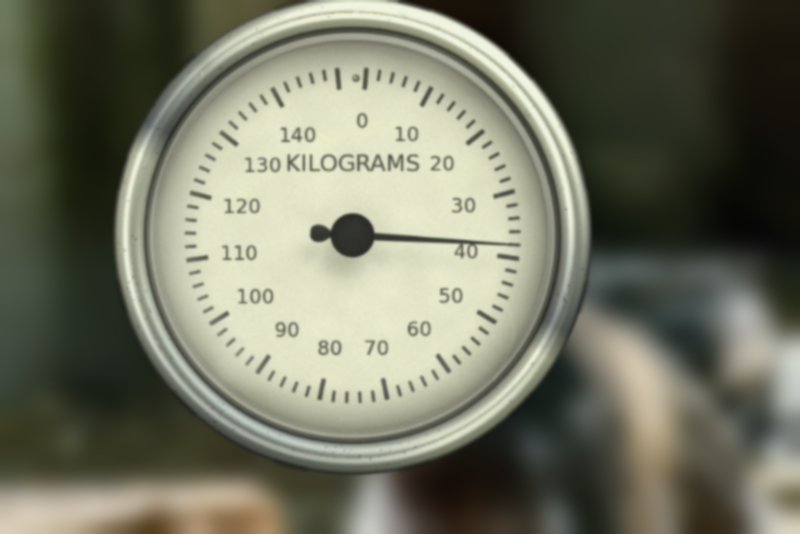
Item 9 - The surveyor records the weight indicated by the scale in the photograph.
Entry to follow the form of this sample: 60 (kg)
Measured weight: 38 (kg)
